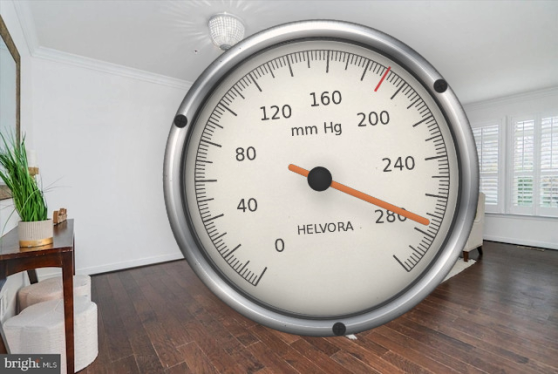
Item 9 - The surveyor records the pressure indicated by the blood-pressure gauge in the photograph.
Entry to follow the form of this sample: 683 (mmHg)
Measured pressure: 274 (mmHg)
